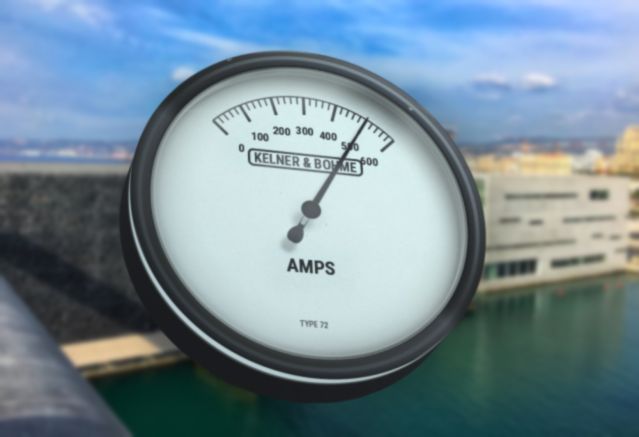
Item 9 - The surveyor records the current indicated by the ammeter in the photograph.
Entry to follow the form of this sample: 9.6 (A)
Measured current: 500 (A)
